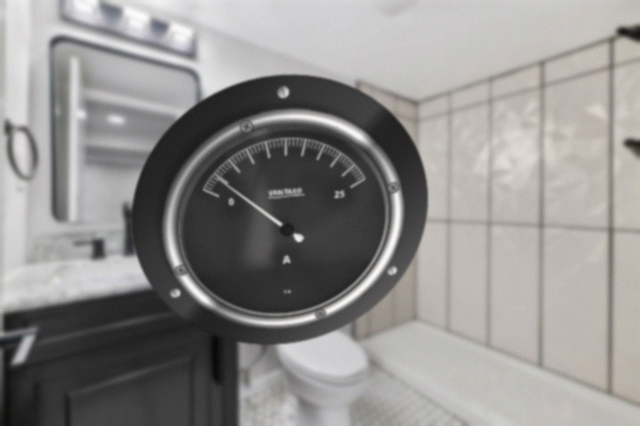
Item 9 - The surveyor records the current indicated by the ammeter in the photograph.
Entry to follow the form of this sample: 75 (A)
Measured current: 2.5 (A)
